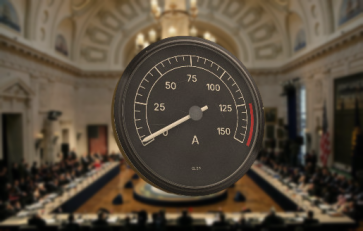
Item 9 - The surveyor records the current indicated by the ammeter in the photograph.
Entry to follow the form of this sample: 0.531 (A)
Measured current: 2.5 (A)
